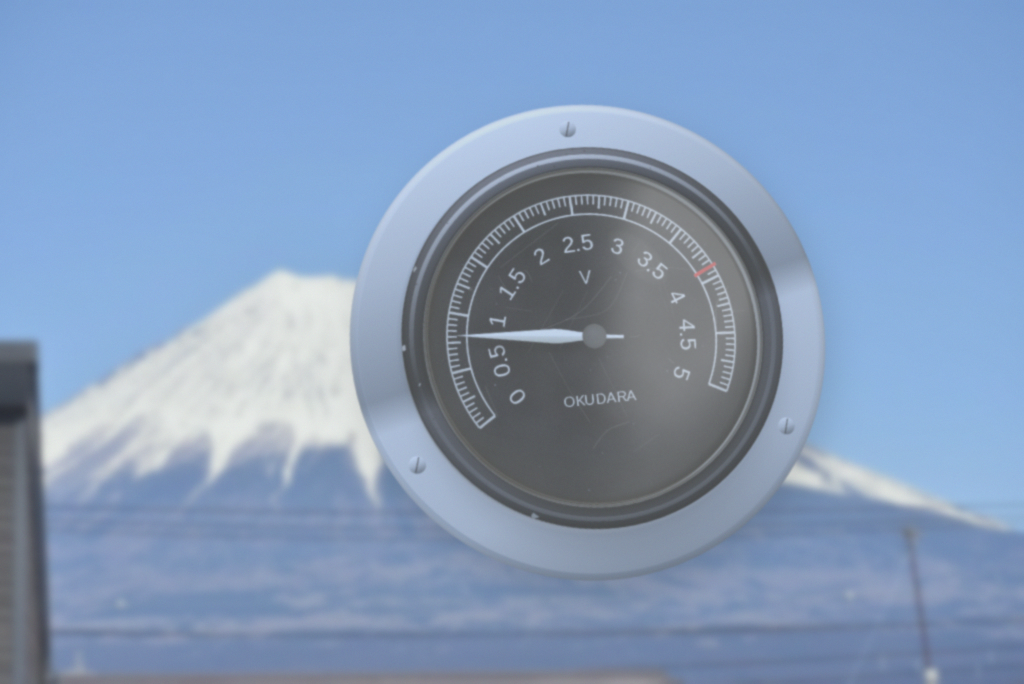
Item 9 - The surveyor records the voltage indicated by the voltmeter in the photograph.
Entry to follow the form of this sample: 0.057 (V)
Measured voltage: 0.8 (V)
